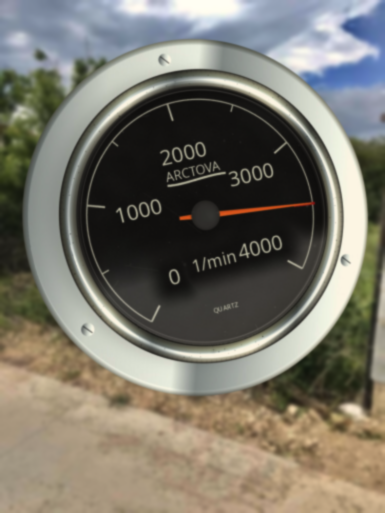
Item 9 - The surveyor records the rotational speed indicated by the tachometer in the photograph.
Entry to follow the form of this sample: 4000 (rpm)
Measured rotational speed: 3500 (rpm)
